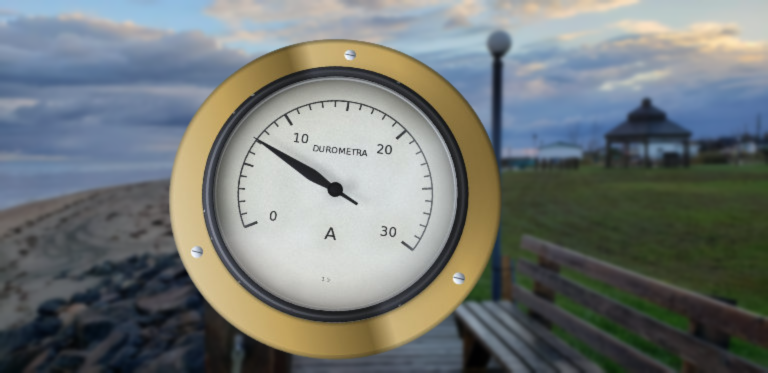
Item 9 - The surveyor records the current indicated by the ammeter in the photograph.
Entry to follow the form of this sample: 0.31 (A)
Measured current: 7 (A)
